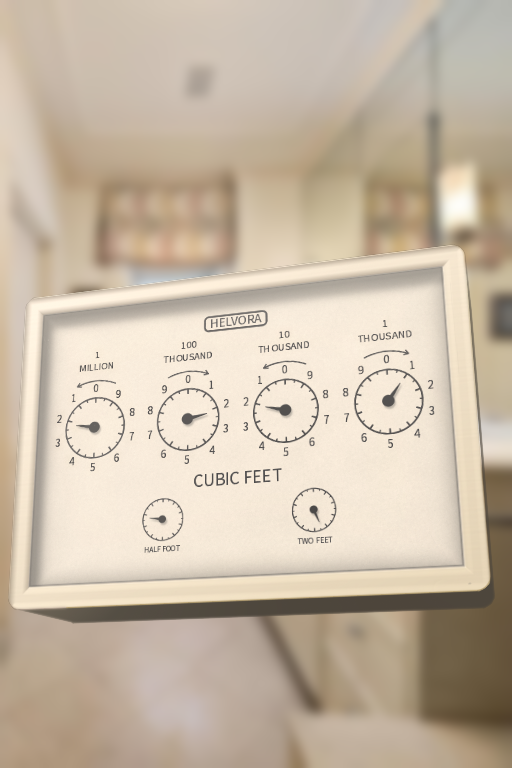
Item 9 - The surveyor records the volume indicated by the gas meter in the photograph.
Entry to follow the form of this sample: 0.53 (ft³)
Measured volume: 222100 (ft³)
